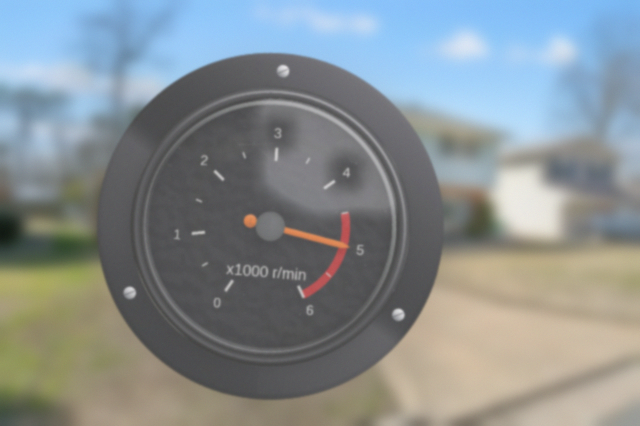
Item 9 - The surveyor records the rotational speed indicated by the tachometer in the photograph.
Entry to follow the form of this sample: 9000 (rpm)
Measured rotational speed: 5000 (rpm)
